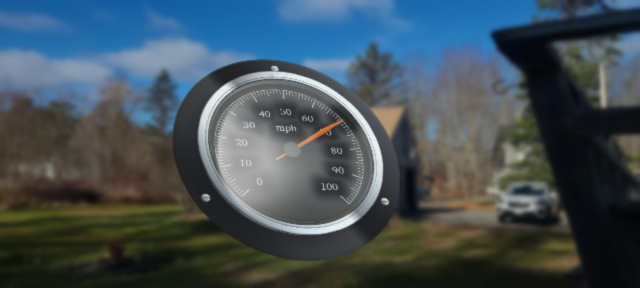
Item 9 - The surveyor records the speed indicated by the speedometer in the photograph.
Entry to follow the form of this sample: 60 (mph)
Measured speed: 70 (mph)
